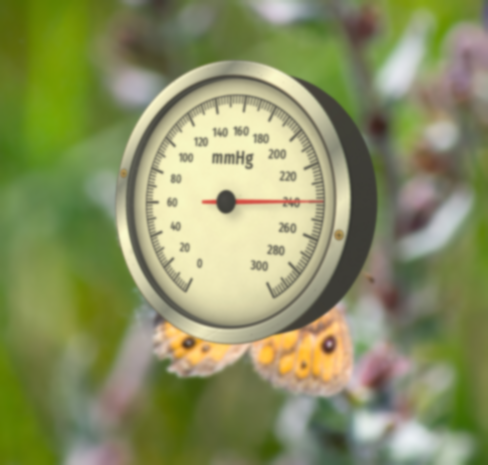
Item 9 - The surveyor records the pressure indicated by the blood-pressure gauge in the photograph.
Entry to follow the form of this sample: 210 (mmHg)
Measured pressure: 240 (mmHg)
